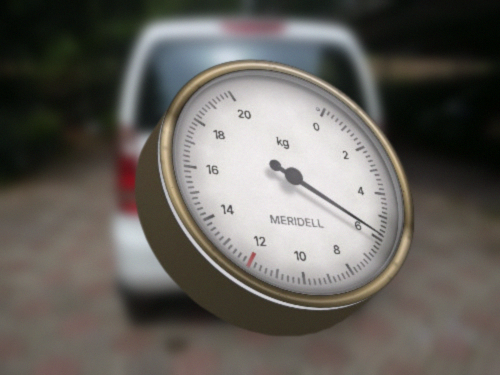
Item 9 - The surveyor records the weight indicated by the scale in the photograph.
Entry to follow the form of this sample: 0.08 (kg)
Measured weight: 6 (kg)
